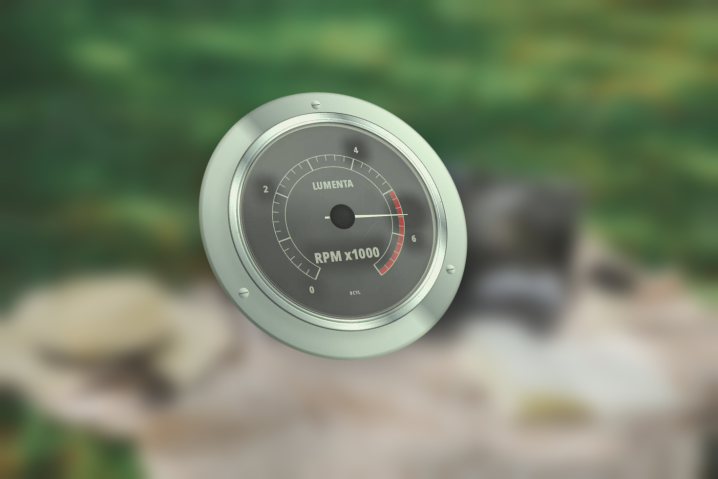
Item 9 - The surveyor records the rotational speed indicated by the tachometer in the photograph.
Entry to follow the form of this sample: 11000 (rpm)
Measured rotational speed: 5600 (rpm)
